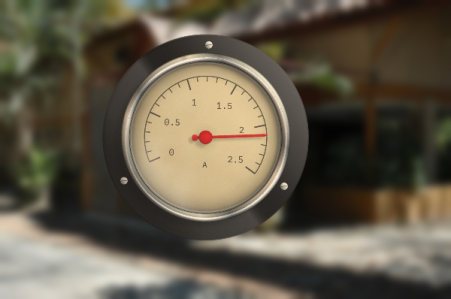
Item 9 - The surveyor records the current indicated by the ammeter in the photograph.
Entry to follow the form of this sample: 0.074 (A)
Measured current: 2.1 (A)
